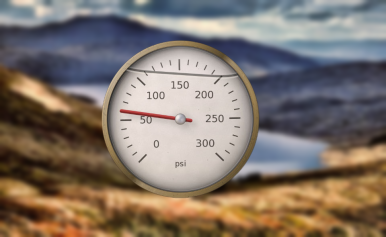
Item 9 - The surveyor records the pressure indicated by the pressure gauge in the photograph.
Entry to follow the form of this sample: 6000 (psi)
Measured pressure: 60 (psi)
